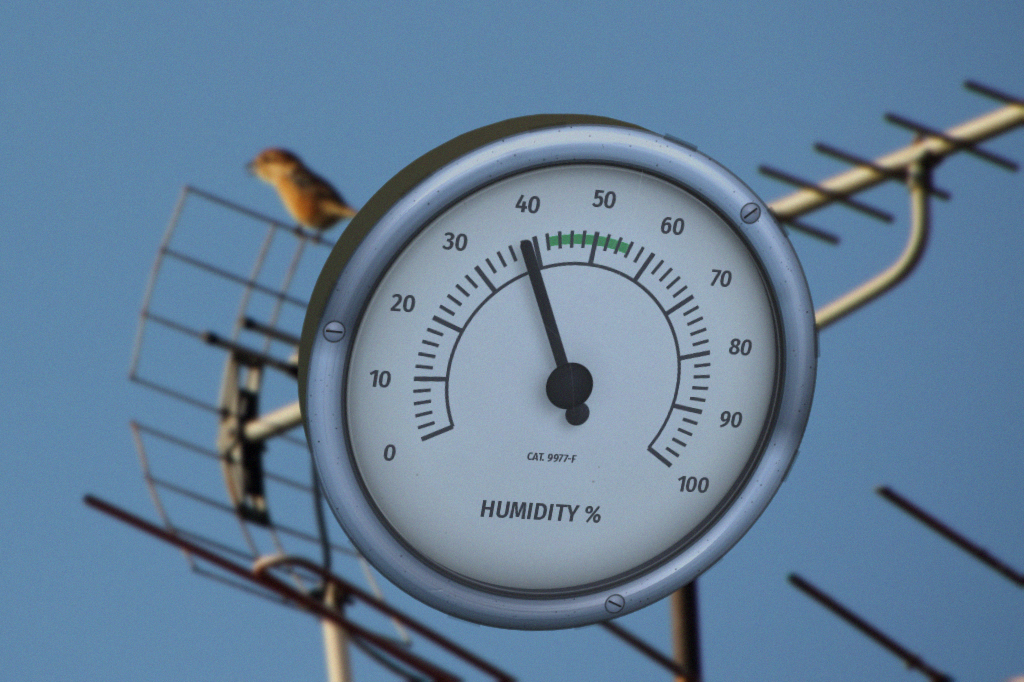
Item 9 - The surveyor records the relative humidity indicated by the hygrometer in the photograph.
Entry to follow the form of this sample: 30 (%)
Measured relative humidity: 38 (%)
